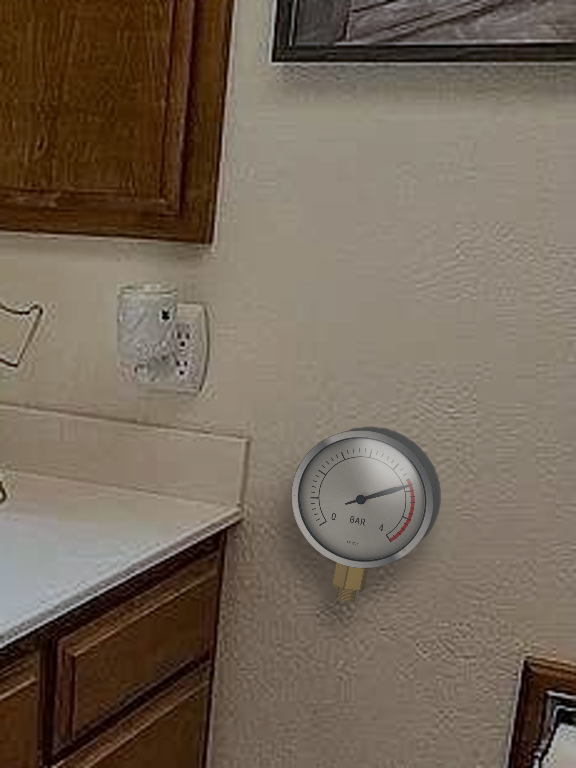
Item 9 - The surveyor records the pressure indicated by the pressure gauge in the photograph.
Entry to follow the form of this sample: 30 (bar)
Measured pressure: 2.9 (bar)
